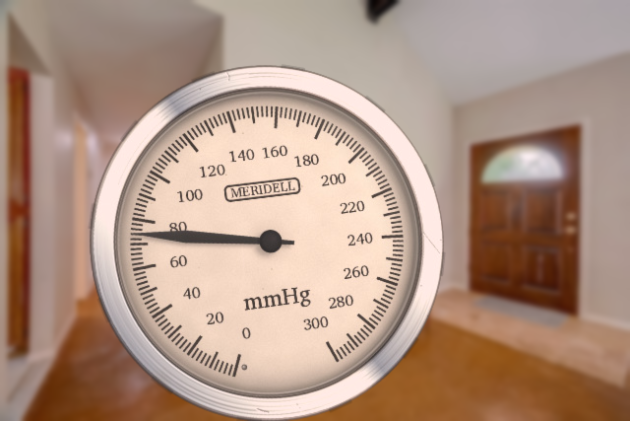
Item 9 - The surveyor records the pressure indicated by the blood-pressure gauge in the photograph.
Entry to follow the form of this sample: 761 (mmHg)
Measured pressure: 74 (mmHg)
